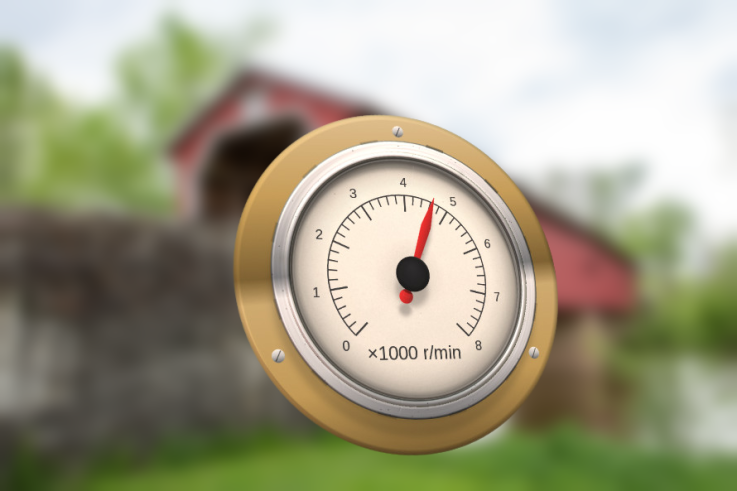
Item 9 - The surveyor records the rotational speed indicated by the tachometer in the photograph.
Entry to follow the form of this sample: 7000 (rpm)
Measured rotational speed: 4600 (rpm)
